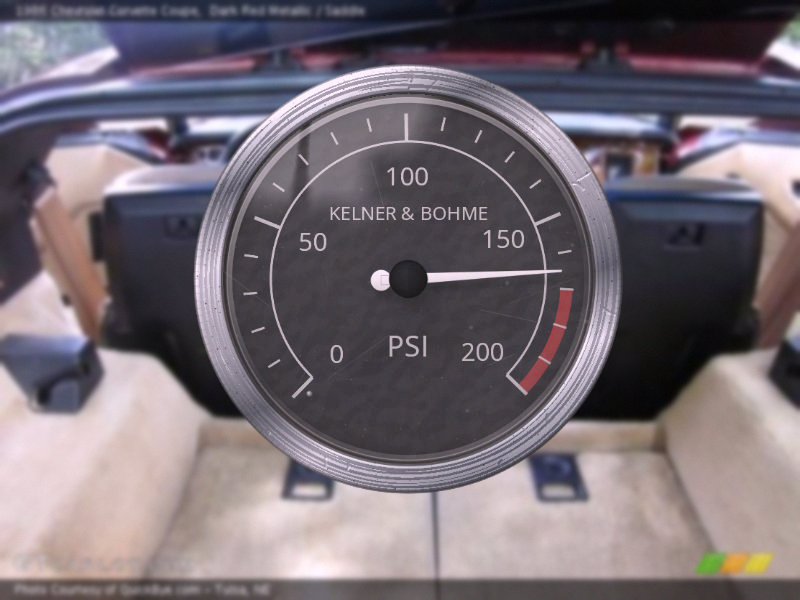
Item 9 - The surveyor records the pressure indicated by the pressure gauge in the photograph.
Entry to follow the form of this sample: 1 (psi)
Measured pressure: 165 (psi)
